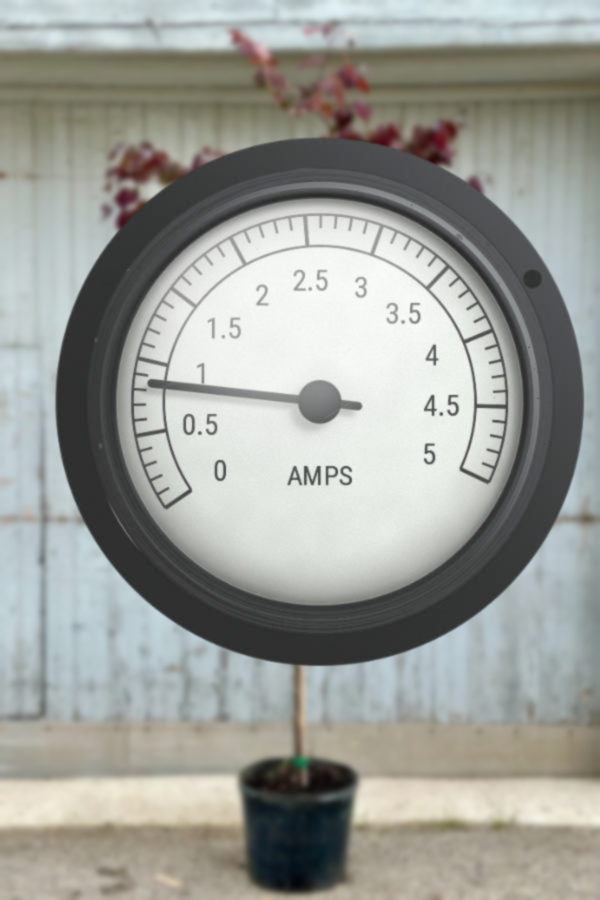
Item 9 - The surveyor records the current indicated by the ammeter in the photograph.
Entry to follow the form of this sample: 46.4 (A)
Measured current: 0.85 (A)
